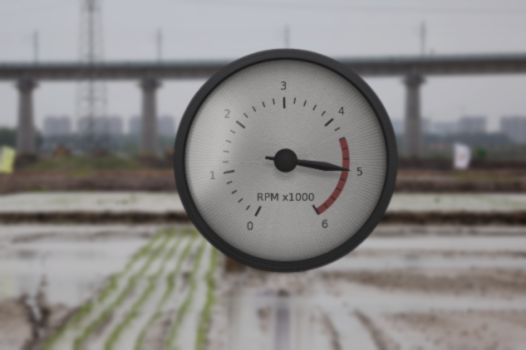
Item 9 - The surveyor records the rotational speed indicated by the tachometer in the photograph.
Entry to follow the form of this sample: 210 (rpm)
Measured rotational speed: 5000 (rpm)
